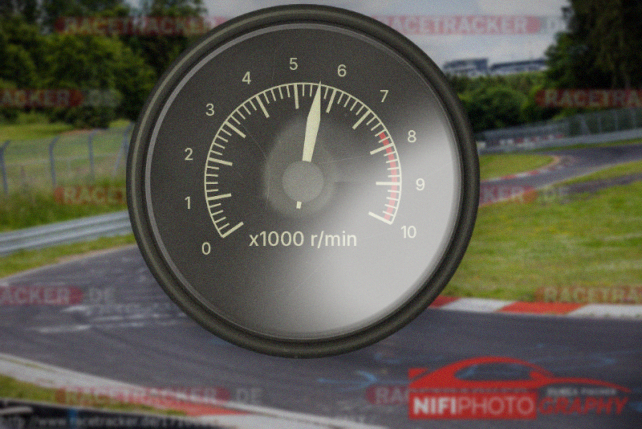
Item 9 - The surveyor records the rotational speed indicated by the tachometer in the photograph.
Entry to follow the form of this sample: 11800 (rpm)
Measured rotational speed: 5600 (rpm)
